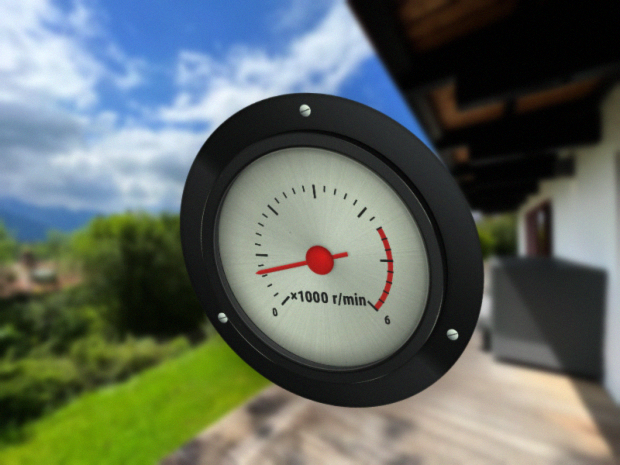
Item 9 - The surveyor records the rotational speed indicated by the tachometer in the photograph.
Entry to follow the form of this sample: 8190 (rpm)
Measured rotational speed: 700 (rpm)
